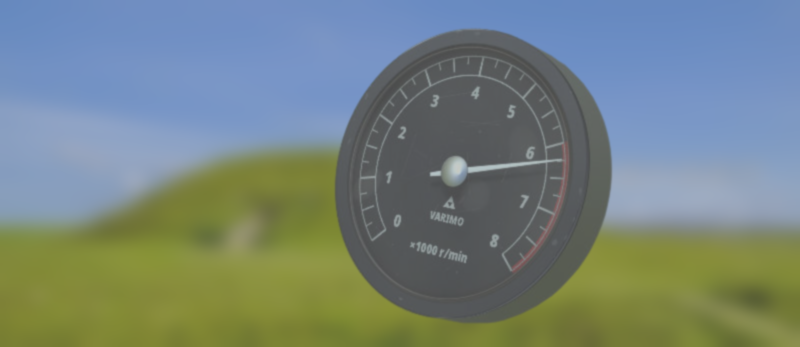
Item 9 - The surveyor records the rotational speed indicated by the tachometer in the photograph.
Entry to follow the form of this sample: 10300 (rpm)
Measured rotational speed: 6250 (rpm)
